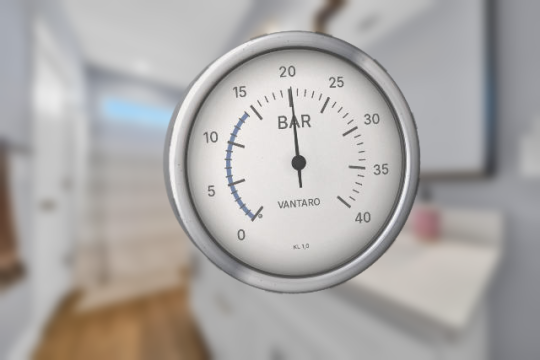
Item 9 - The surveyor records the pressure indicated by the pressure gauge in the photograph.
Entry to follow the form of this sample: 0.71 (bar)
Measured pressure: 20 (bar)
